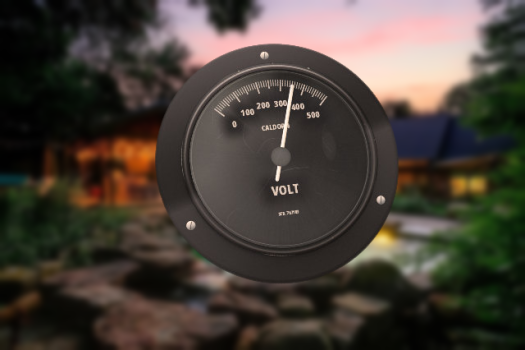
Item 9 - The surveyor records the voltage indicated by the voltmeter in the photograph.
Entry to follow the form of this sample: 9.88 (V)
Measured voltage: 350 (V)
